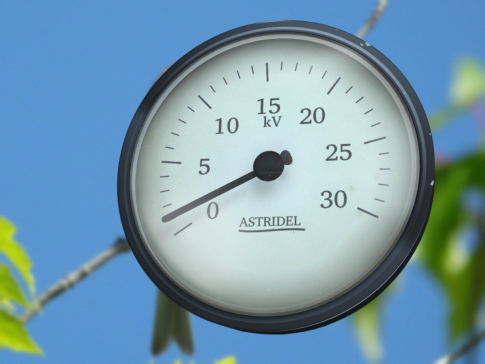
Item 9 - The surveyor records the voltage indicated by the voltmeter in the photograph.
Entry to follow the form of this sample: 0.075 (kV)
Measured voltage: 1 (kV)
